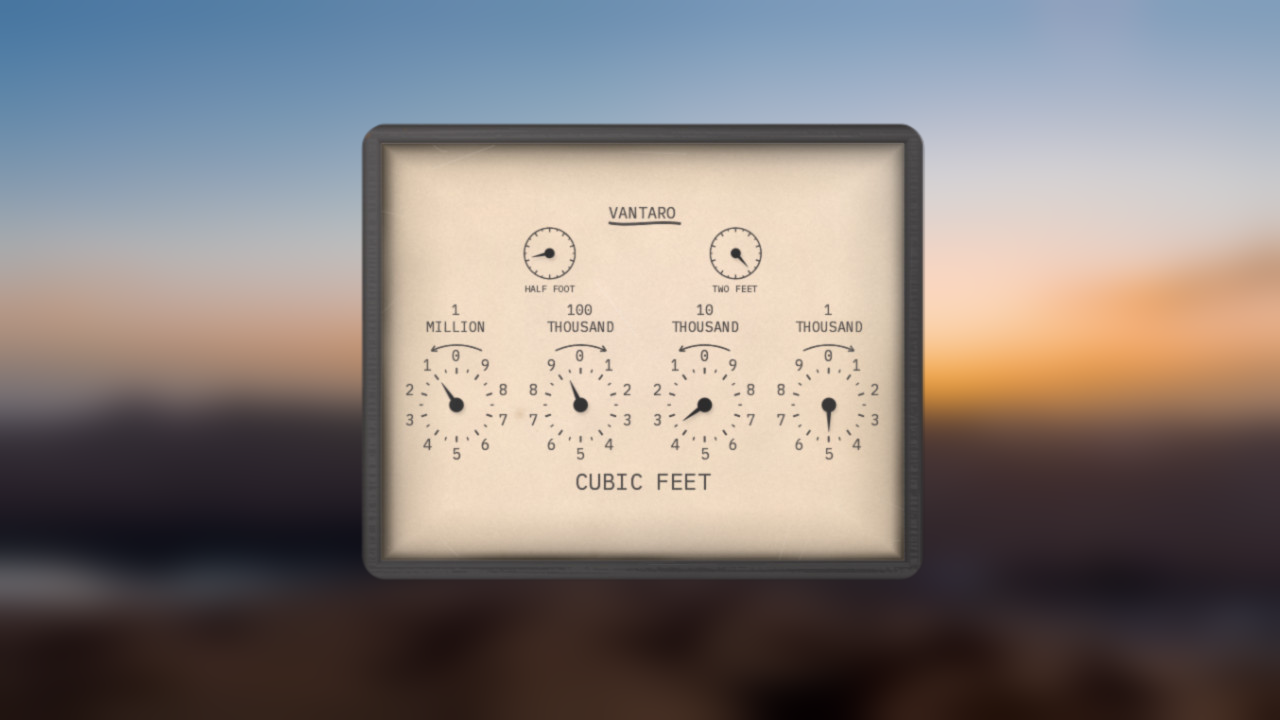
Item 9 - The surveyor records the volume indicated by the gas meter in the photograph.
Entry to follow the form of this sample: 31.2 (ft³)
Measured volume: 93500 (ft³)
